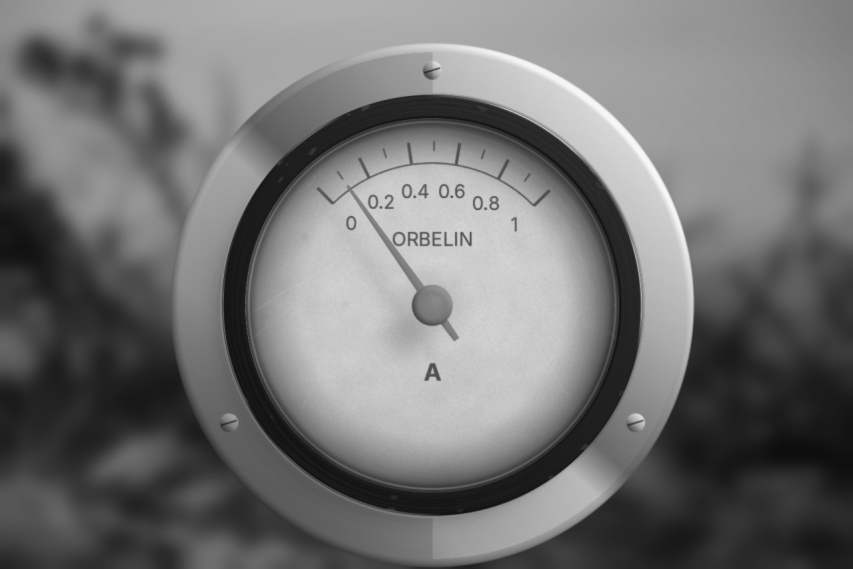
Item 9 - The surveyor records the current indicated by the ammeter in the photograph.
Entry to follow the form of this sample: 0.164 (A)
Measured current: 0.1 (A)
